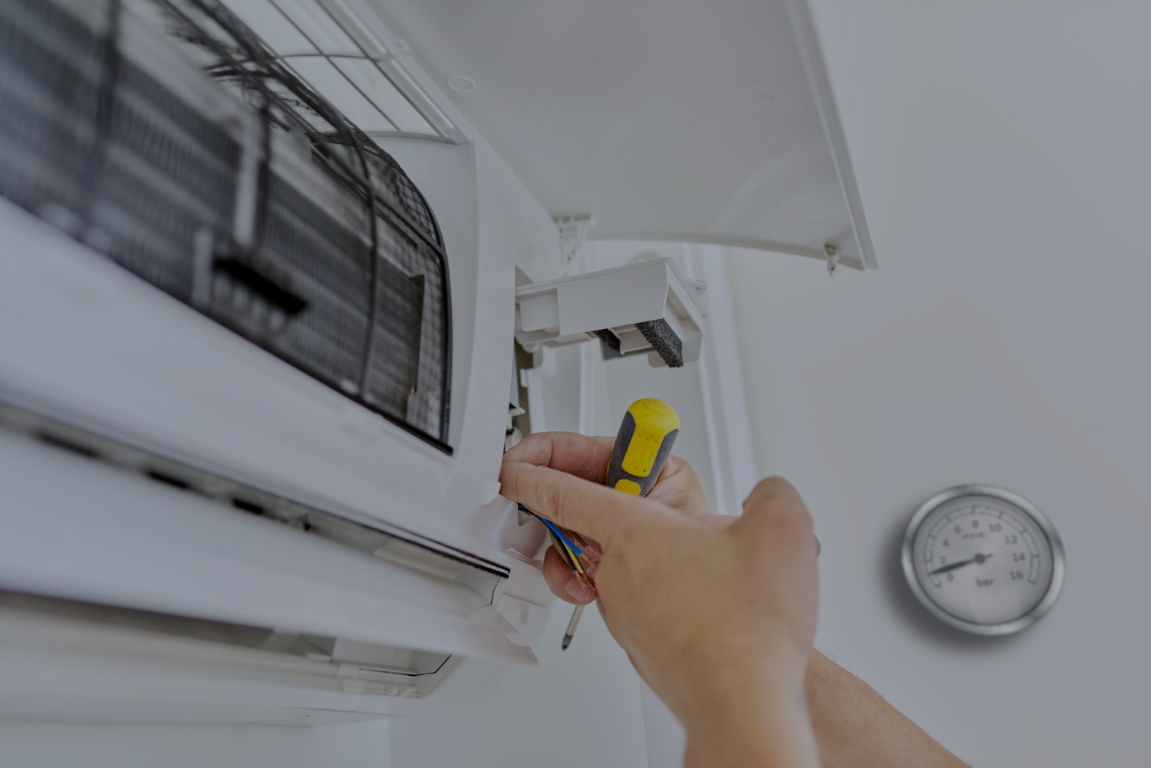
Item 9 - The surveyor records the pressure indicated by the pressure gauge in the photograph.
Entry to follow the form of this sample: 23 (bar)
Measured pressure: 1 (bar)
